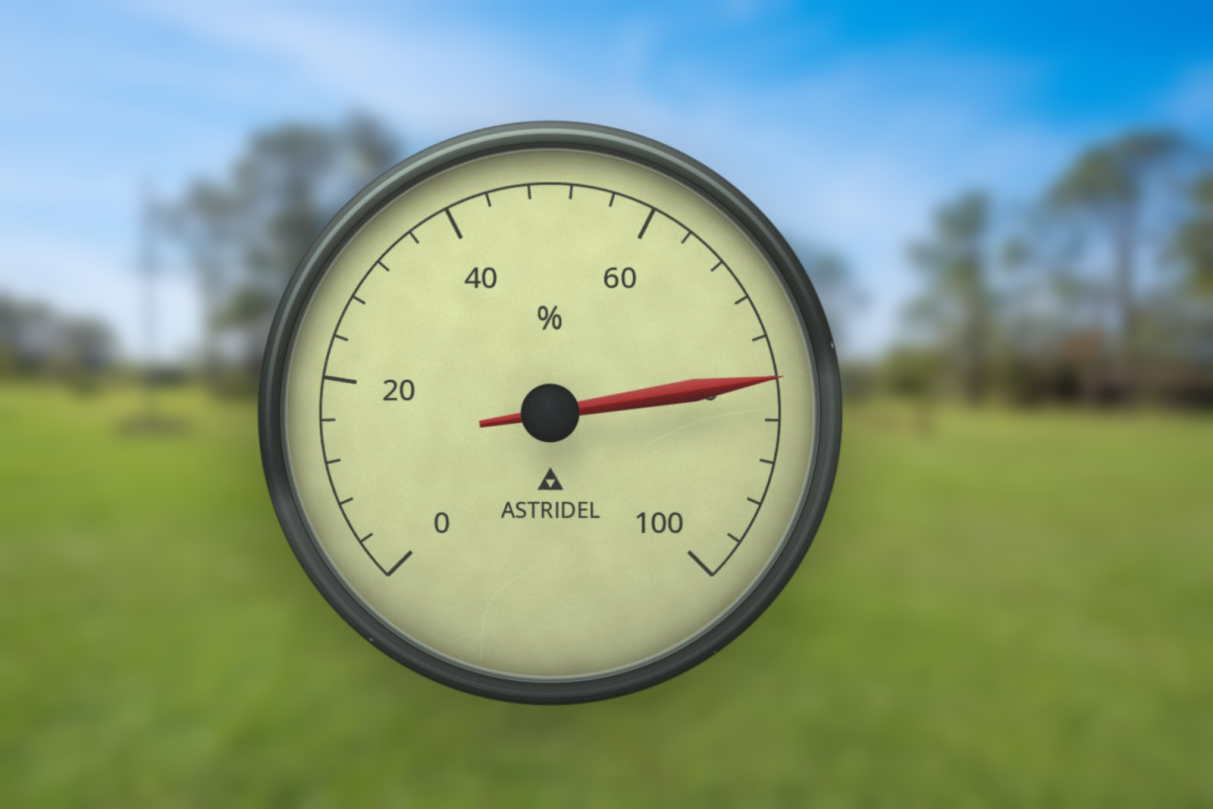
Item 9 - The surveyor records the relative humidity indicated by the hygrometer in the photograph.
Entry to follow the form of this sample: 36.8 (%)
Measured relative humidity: 80 (%)
